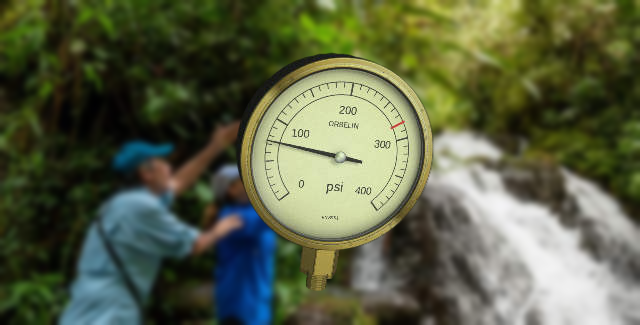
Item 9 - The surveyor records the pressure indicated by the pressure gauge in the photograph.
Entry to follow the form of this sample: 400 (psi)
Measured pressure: 75 (psi)
